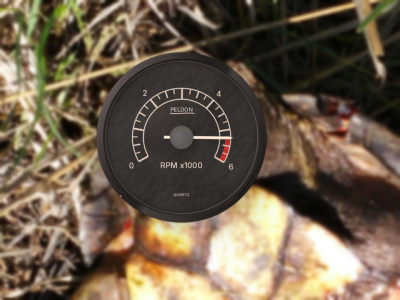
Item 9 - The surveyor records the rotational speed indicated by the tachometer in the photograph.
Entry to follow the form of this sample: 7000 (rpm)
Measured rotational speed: 5250 (rpm)
